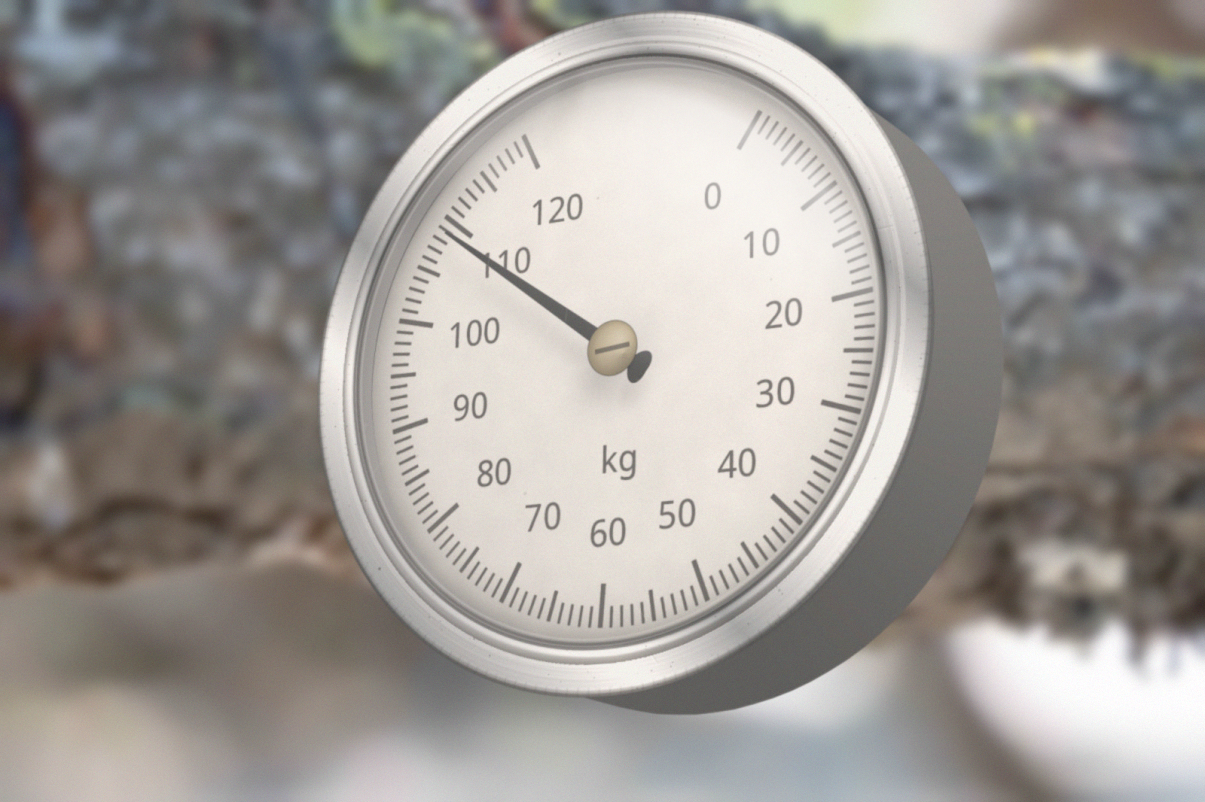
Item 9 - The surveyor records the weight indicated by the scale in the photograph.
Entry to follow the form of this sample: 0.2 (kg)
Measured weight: 109 (kg)
